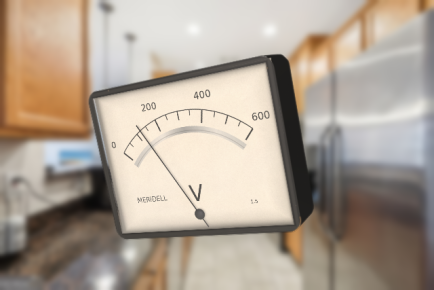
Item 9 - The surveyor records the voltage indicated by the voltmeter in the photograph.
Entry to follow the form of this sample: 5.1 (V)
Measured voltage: 125 (V)
